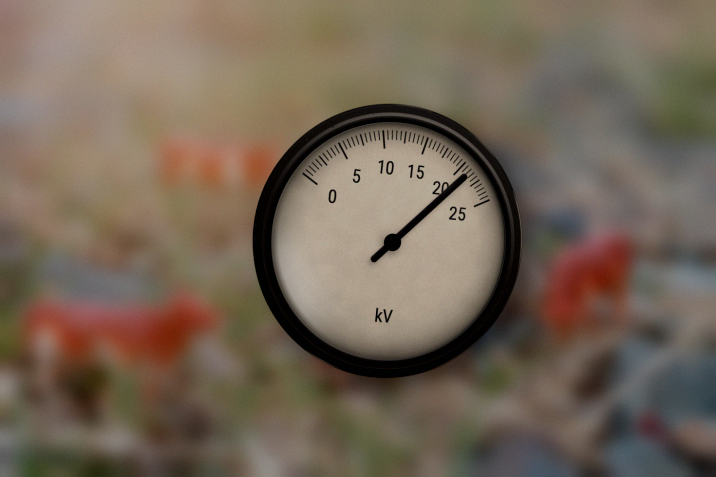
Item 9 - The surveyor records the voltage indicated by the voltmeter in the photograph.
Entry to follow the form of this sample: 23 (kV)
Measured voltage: 21 (kV)
